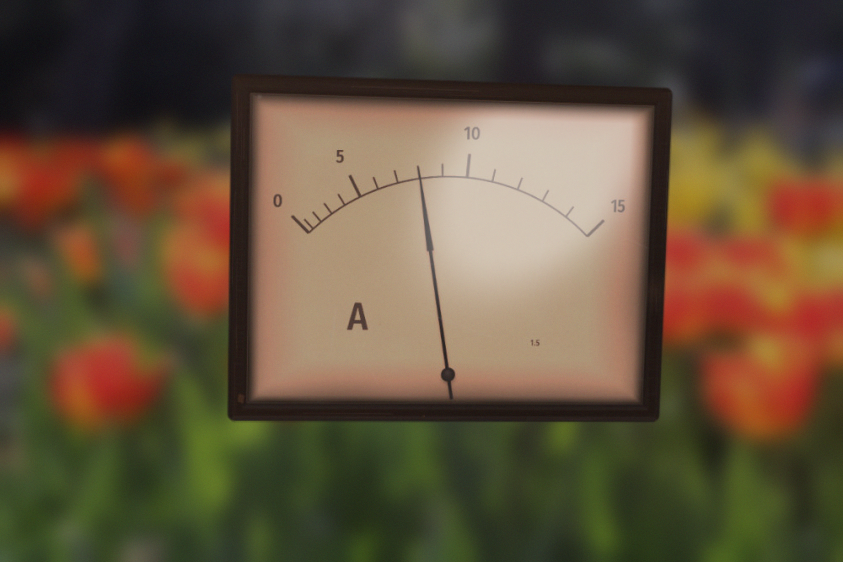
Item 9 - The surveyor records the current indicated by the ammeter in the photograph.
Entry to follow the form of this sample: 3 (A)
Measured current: 8 (A)
